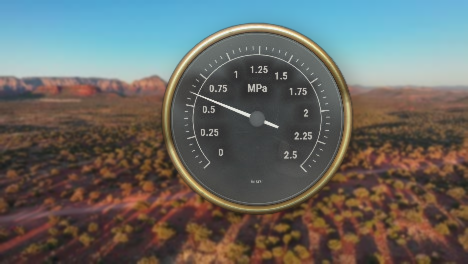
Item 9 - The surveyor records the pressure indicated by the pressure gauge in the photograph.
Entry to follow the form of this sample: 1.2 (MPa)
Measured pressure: 0.6 (MPa)
